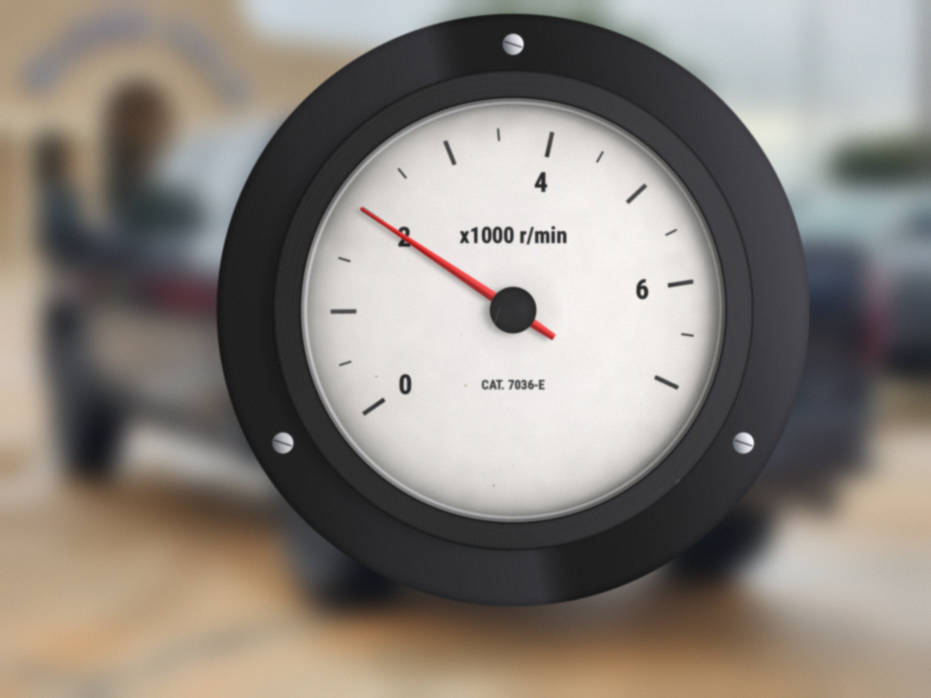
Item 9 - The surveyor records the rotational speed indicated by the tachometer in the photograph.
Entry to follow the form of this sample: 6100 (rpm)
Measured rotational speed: 2000 (rpm)
